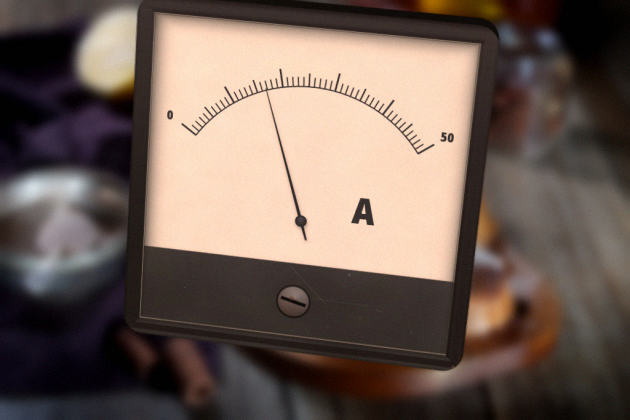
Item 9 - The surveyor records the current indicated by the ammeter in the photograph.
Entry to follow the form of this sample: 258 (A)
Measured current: 17 (A)
